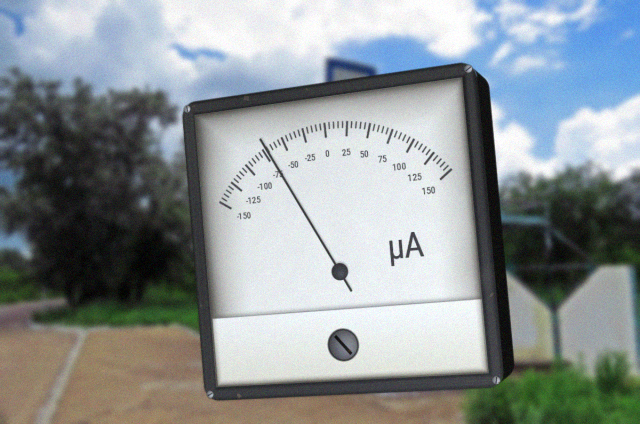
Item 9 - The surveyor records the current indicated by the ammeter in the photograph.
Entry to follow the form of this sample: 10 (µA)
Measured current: -70 (µA)
